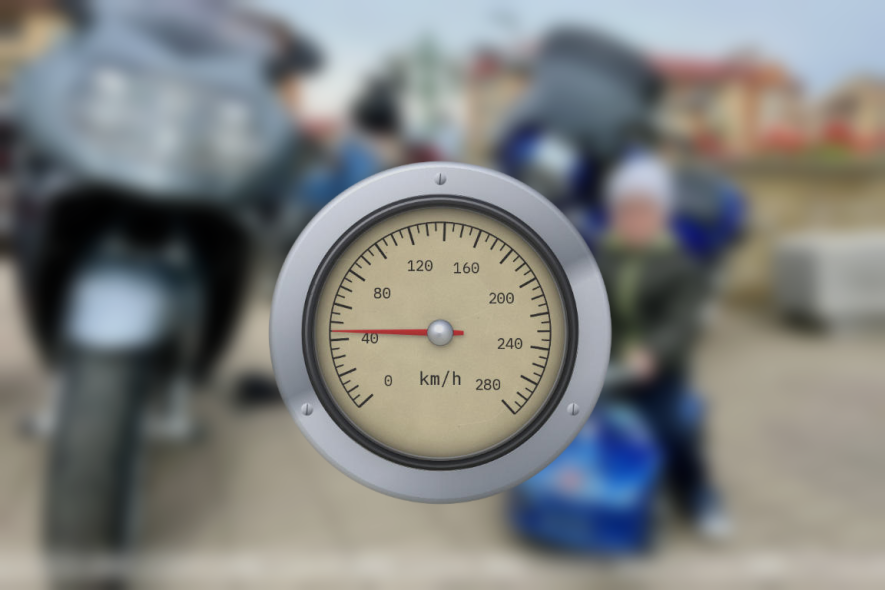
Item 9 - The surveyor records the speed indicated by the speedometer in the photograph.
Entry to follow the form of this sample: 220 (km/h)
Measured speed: 45 (km/h)
